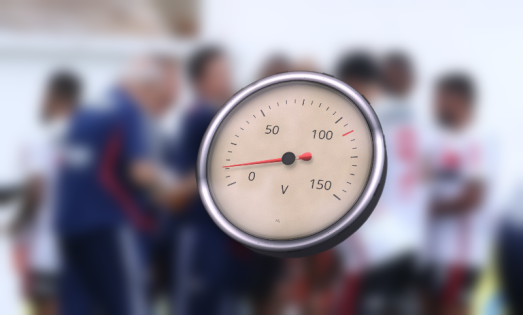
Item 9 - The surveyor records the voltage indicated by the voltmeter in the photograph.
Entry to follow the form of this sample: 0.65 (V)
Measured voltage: 10 (V)
